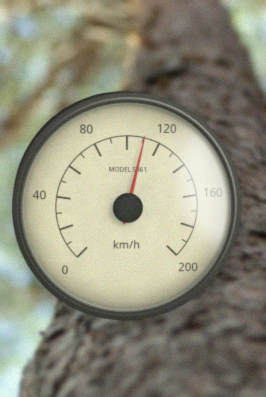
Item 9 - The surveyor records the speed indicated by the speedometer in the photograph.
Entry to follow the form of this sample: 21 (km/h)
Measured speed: 110 (km/h)
